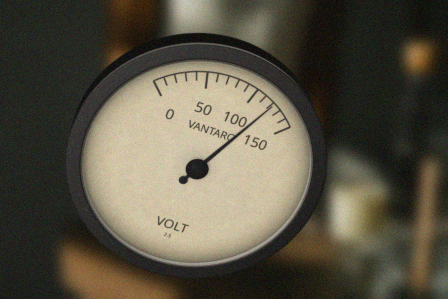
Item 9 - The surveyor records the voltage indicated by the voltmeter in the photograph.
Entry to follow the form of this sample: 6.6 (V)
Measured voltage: 120 (V)
